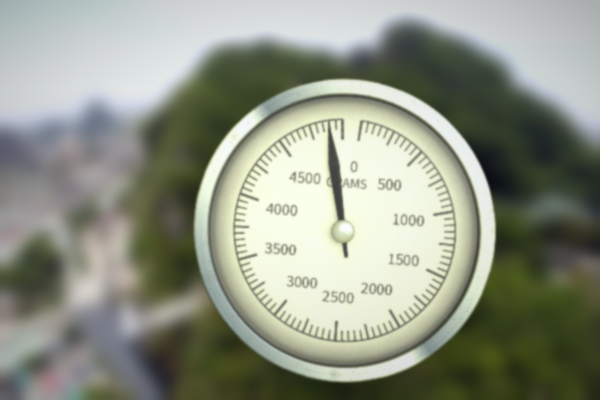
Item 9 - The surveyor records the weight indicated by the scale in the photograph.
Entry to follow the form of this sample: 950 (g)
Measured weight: 4900 (g)
